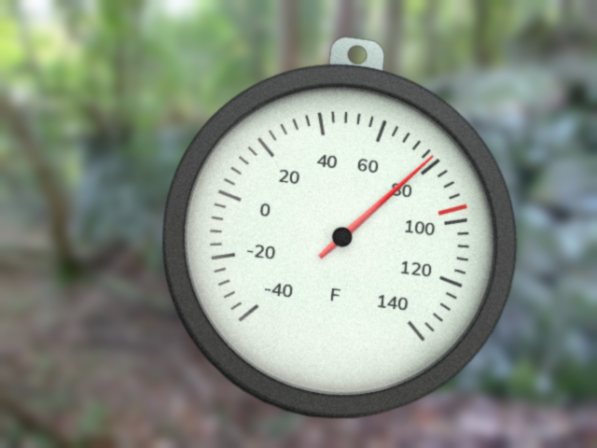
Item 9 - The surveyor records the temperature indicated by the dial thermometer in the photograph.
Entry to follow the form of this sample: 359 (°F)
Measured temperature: 78 (°F)
